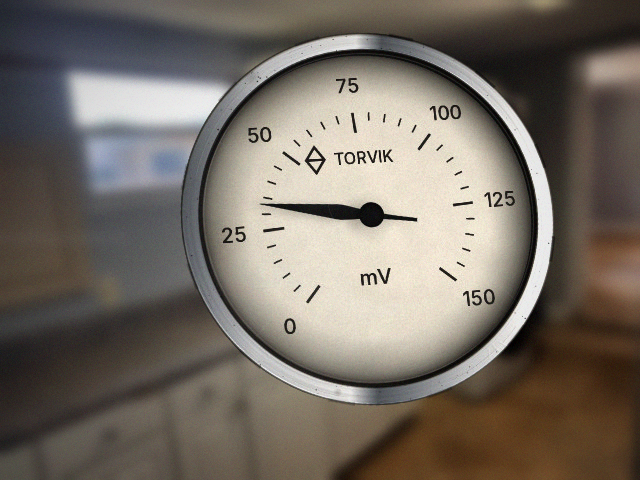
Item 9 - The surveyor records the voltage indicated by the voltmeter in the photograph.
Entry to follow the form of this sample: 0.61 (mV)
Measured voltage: 32.5 (mV)
